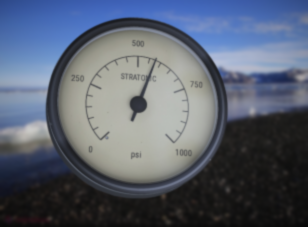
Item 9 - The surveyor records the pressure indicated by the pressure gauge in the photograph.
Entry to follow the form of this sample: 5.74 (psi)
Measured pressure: 575 (psi)
